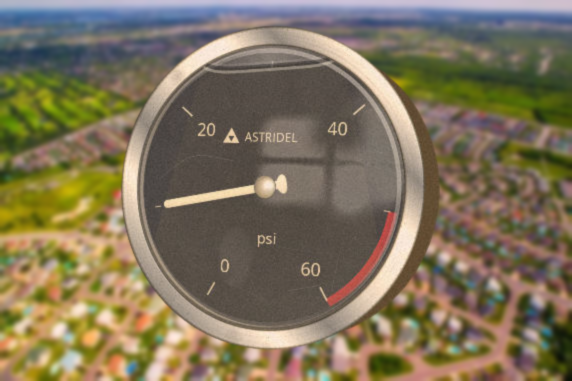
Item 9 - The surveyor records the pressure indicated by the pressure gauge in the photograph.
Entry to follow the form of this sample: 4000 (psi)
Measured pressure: 10 (psi)
